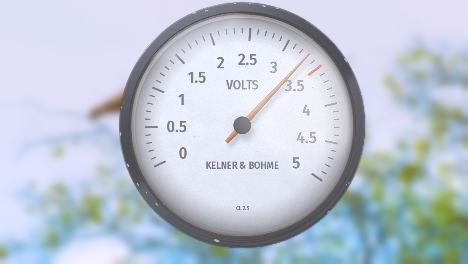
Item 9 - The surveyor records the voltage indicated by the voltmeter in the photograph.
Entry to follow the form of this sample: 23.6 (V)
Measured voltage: 3.3 (V)
